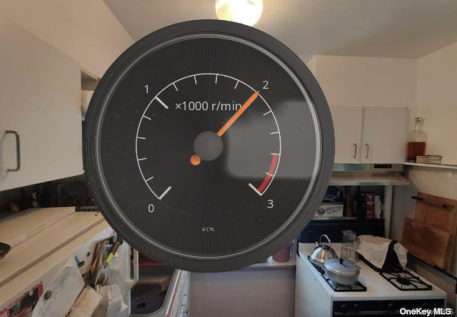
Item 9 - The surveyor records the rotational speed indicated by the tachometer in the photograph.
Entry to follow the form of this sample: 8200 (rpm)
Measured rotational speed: 2000 (rpm)
